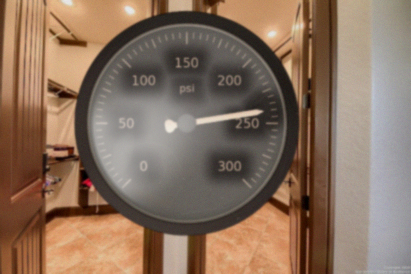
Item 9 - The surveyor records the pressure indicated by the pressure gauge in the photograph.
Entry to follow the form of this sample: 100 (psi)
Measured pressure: 240 (psi)
